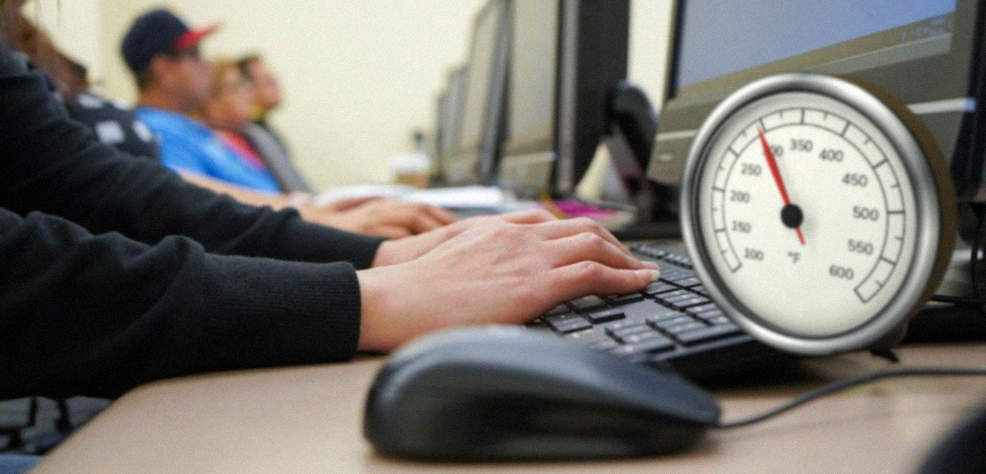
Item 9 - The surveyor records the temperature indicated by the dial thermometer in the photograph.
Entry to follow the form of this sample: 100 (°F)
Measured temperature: 300 (°F)
